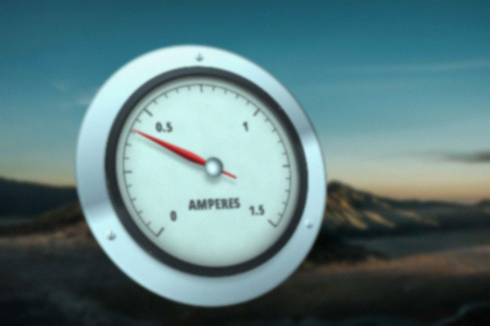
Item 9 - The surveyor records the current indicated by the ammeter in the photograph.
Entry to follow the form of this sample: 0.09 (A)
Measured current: 0.4 (A)
